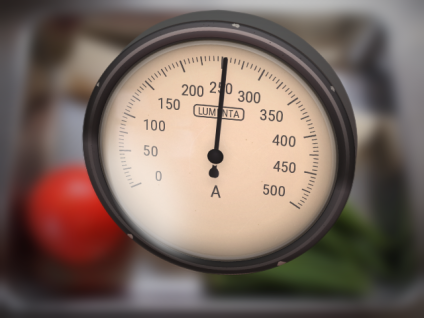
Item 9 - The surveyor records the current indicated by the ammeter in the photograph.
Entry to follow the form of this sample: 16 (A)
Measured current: 255 (A)
